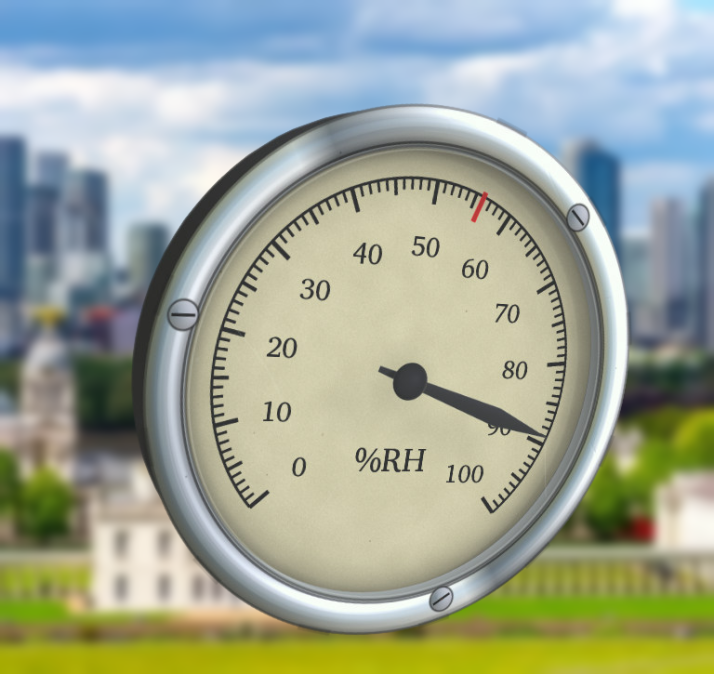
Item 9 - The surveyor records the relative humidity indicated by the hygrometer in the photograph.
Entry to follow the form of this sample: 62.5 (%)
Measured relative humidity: 89 (%)
